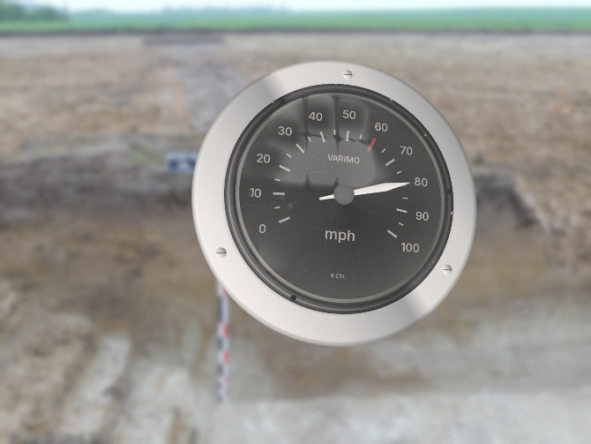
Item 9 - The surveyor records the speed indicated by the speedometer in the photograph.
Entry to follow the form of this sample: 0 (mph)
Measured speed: 80 (mph)
